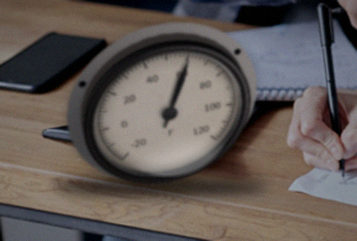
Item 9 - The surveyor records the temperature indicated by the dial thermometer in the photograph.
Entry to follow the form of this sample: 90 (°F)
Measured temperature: 60 (°F)
